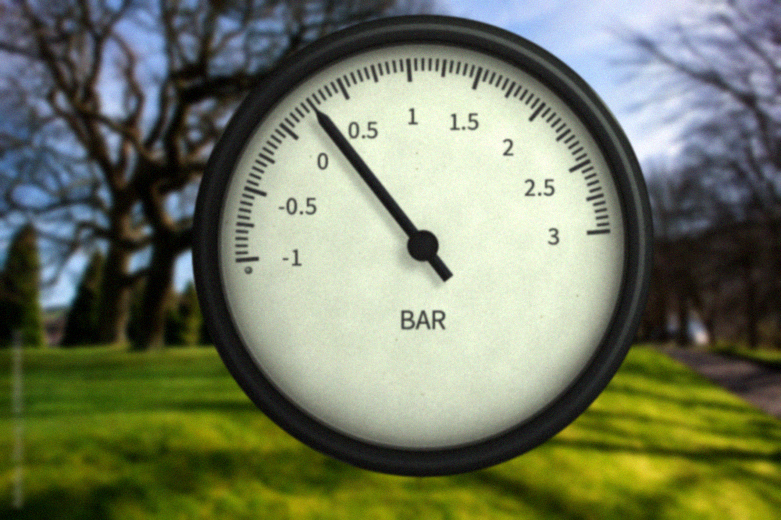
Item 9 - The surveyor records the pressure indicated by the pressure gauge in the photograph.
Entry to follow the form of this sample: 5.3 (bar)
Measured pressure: 0.25 (bar)
